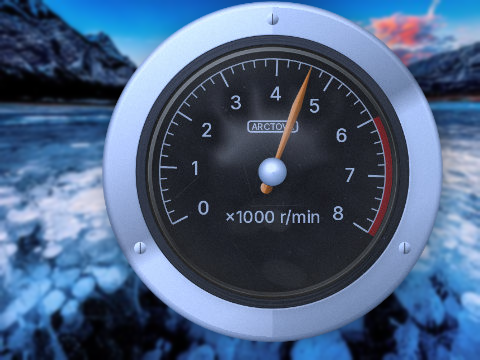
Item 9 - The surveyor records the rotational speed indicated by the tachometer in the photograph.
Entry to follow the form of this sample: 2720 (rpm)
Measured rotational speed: 4600 (rpm)
